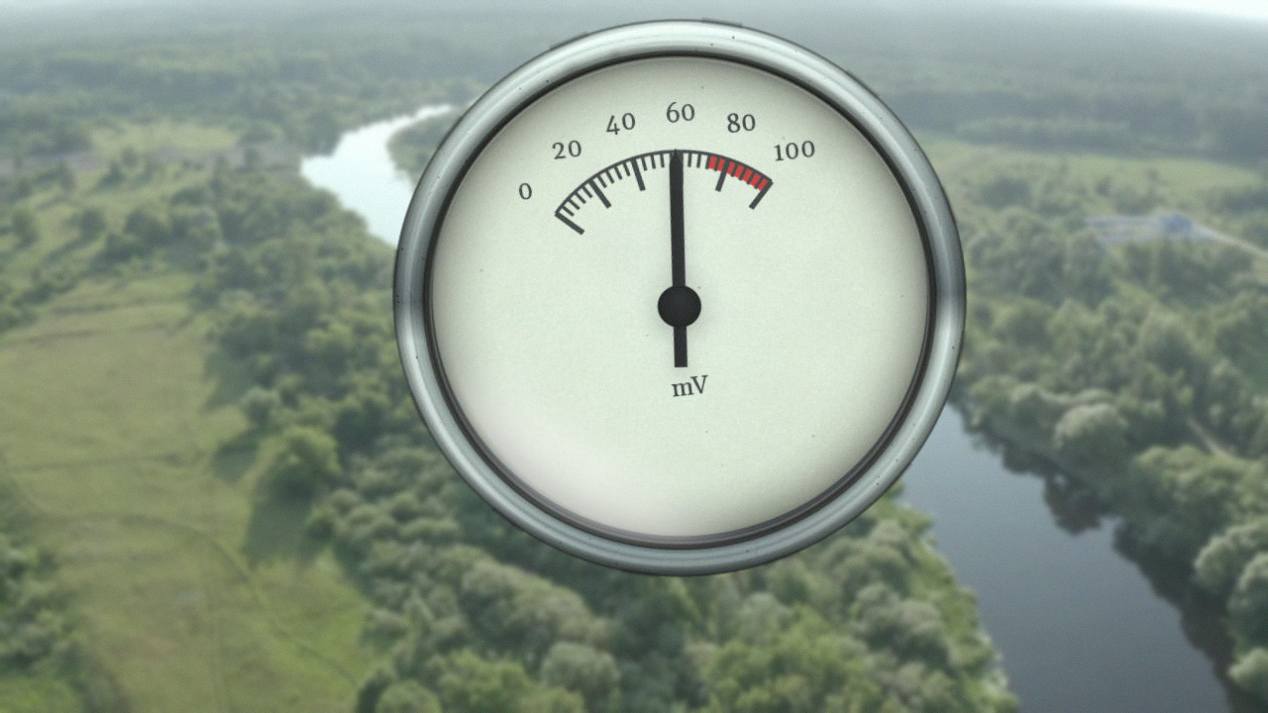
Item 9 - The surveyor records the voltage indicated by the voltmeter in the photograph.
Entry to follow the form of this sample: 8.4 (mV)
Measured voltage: 58 (mV)
